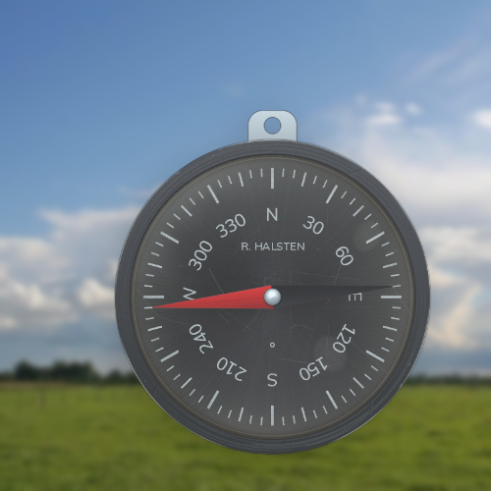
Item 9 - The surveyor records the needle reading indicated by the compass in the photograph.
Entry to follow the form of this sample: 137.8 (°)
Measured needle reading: 265 (°)
